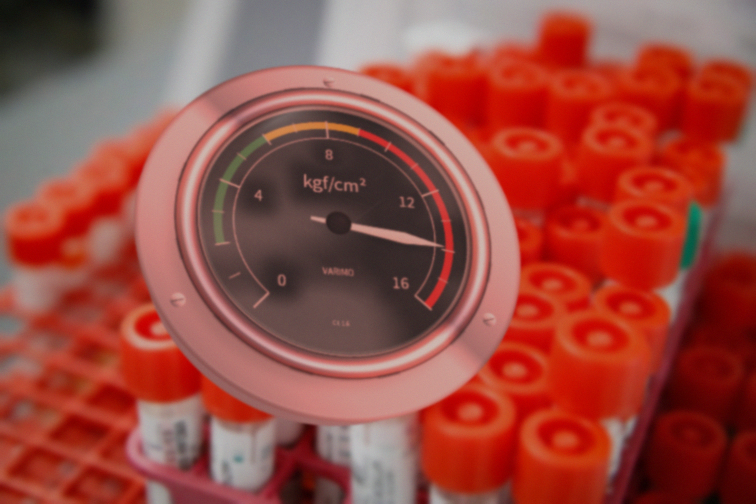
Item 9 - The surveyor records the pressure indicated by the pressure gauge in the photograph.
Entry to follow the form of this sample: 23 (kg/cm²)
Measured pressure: 14 (kg/cm²)
